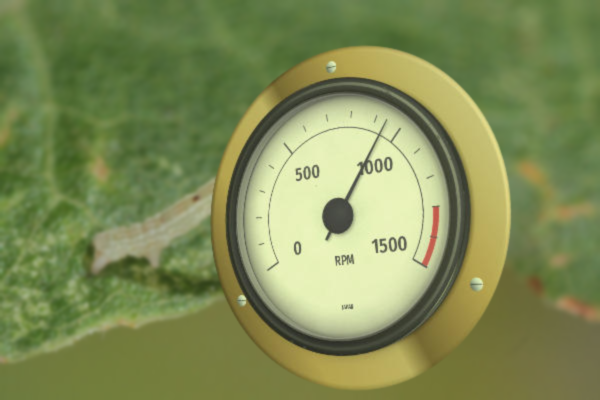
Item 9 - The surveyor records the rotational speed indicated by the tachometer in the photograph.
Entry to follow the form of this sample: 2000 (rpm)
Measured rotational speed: 950 (rpm)
